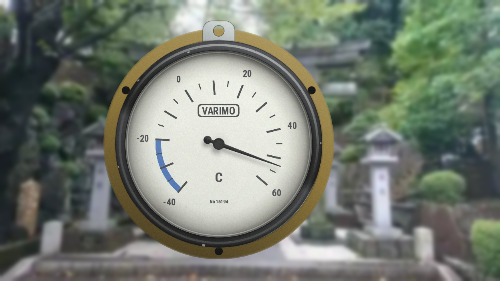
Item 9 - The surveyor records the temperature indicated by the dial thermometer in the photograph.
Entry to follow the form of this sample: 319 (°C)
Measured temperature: 52.5 (°C)
